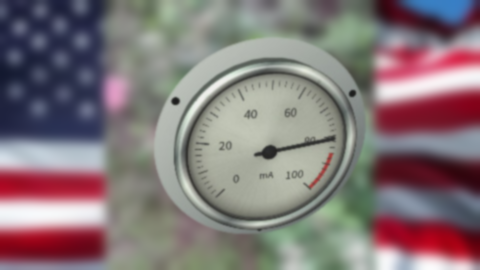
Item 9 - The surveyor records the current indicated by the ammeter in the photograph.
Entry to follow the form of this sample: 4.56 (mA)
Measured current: 80 (mA)
